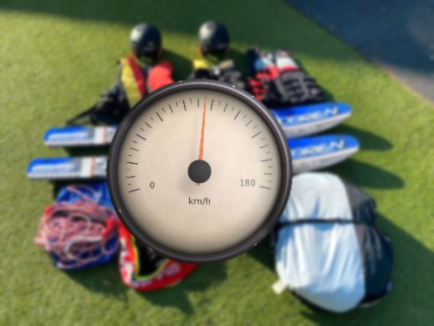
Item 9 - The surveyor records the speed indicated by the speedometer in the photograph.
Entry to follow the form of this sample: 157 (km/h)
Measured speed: 95 (km/h)
